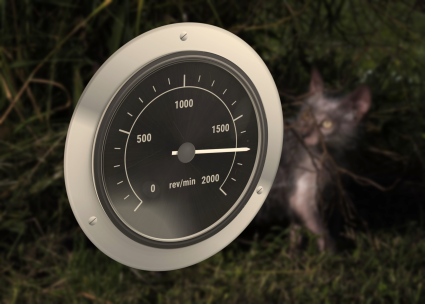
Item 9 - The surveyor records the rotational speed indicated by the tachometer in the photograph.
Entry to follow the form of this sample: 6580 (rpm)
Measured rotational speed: 1700 (rpm)
